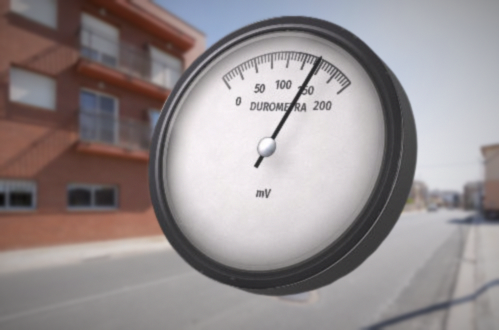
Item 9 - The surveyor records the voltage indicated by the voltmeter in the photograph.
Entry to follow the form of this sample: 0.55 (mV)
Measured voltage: 150 (mV)
